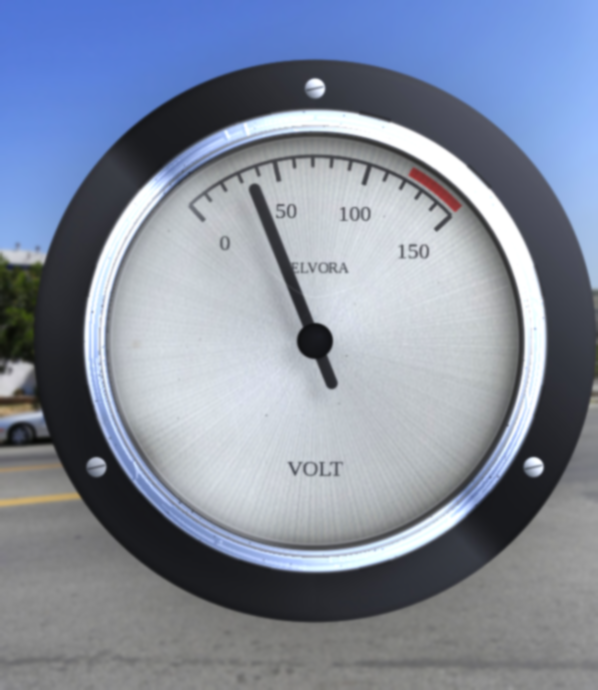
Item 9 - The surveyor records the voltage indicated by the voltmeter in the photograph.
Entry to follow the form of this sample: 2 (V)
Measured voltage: 35 (V)
